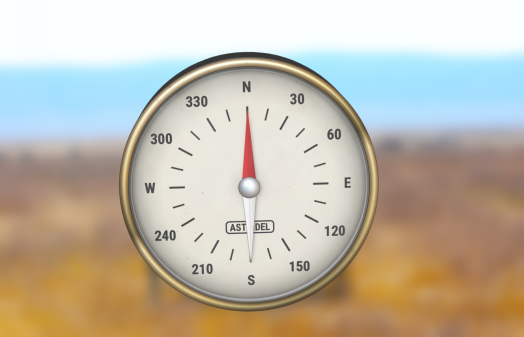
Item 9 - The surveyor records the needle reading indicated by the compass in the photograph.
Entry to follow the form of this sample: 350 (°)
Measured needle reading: 0 (°)
